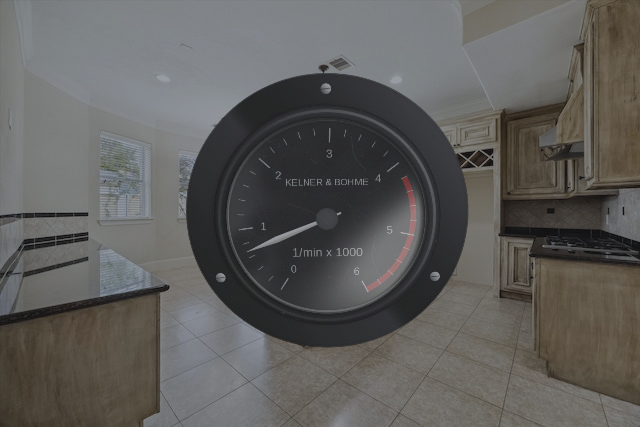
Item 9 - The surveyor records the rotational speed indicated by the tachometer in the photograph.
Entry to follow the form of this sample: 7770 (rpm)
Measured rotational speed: 700 (rpm)
